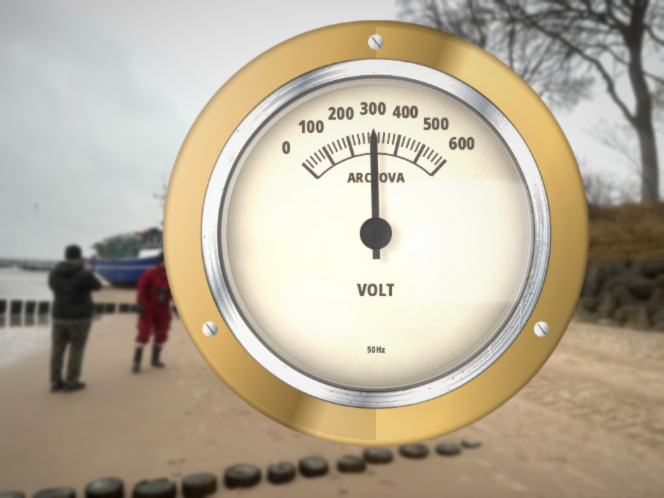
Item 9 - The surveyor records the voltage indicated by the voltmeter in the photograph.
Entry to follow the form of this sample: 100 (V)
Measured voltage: 300 (V)
